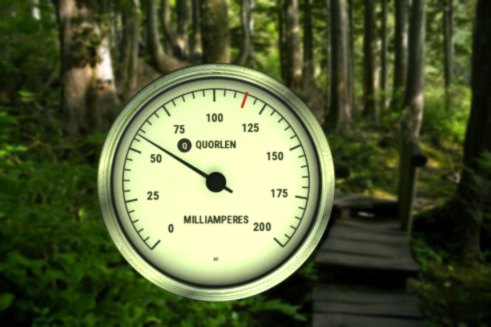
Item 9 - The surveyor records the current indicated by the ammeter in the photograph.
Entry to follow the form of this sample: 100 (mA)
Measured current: 57.5 (mA)
